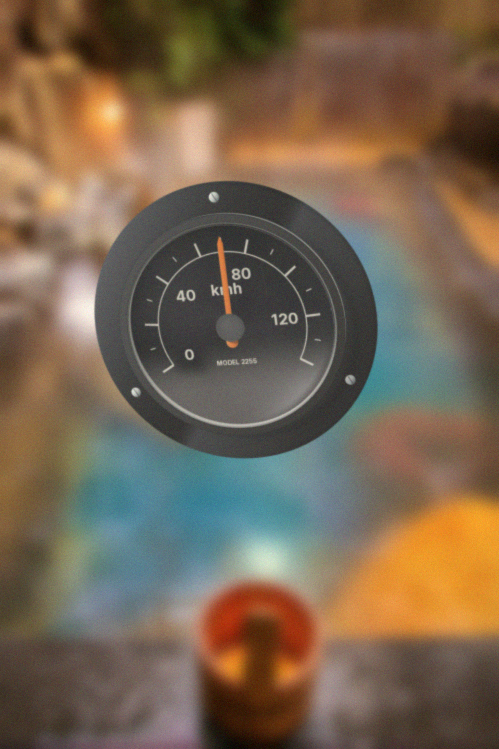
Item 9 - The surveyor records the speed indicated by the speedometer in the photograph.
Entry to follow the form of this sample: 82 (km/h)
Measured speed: 70 (km/h)
